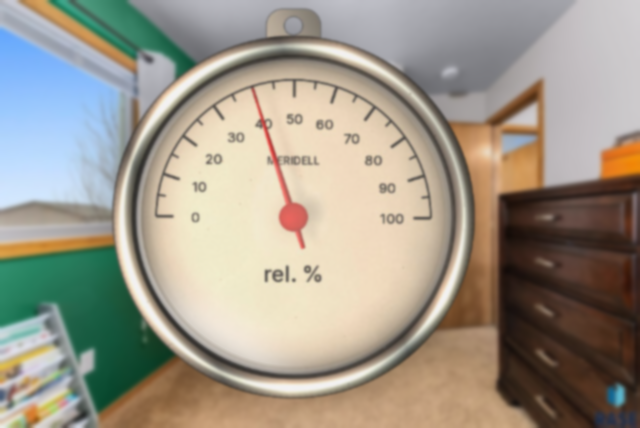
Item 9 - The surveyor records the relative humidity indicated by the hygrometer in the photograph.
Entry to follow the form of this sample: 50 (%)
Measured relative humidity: 40 (%)
